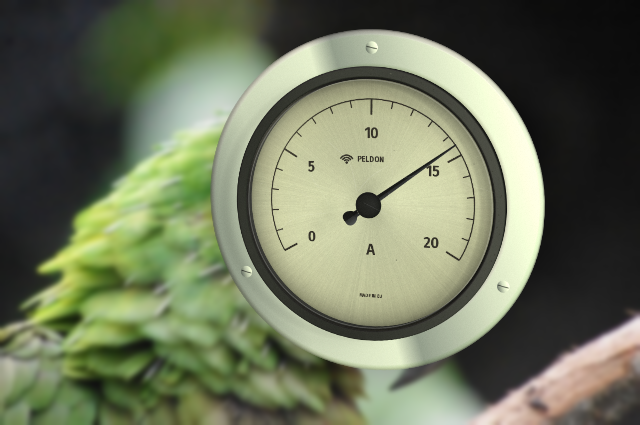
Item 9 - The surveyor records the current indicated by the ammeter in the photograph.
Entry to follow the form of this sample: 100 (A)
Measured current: 14.5 (A)
